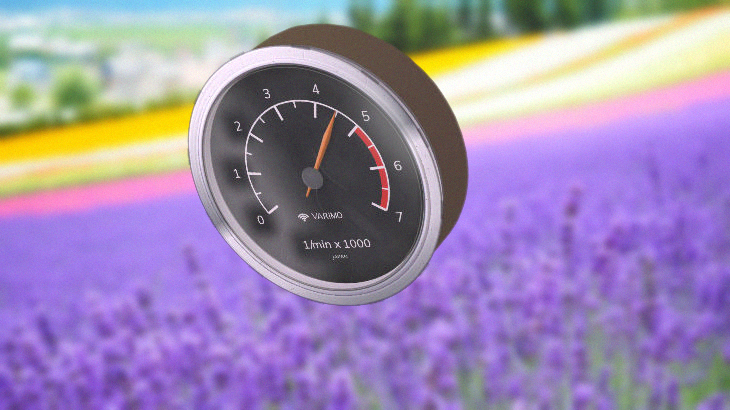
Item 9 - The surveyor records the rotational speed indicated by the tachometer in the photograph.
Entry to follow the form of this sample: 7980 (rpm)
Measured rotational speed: 4500 (rpm)
